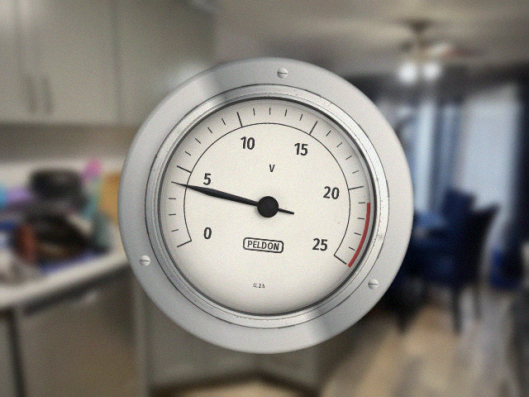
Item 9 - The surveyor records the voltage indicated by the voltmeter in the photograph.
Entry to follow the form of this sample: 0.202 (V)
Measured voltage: 4 (V)
